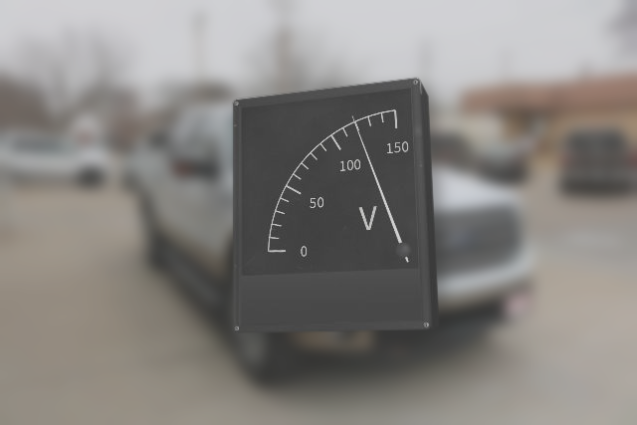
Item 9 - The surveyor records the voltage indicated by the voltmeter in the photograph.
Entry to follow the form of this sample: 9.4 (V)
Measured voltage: 120 (V)
